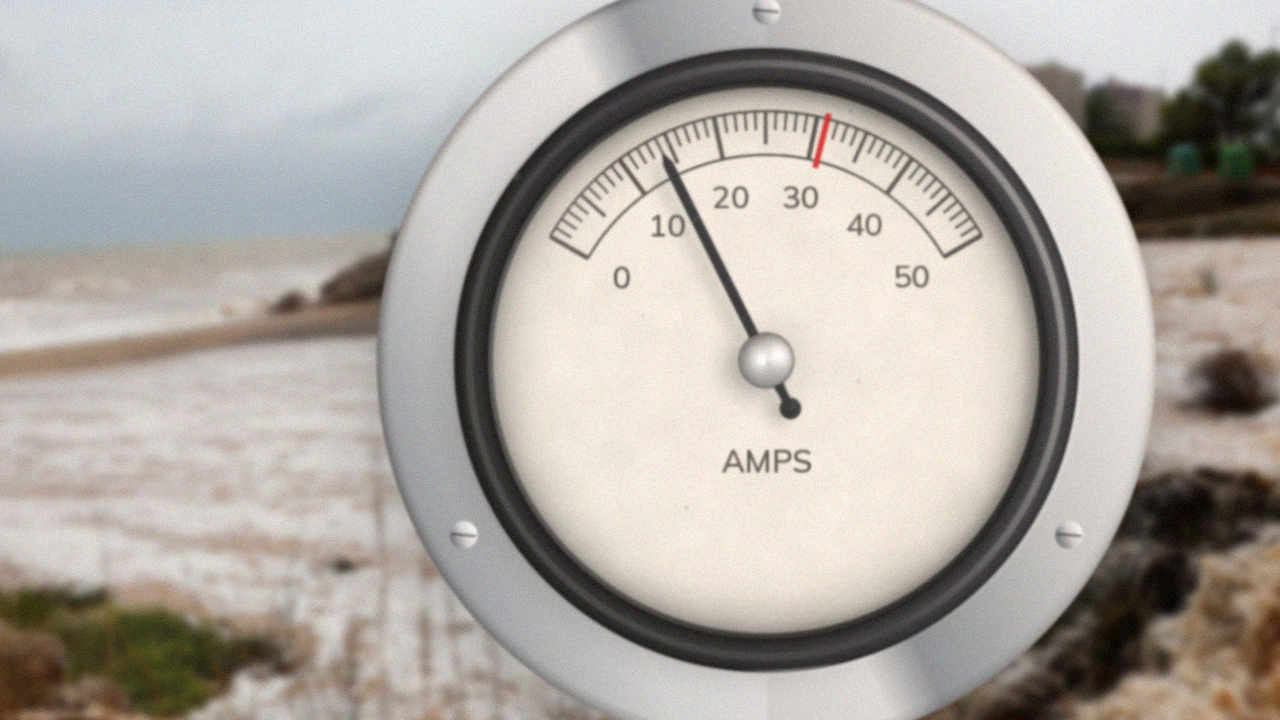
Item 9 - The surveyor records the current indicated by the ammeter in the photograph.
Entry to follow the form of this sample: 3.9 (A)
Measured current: 14 (A)
